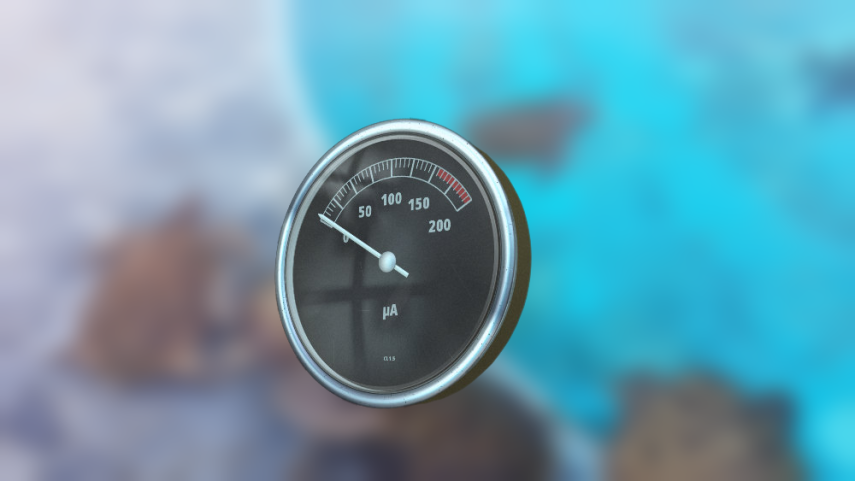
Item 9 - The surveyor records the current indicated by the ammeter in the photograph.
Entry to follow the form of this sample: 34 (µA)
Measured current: 5 (µA)
